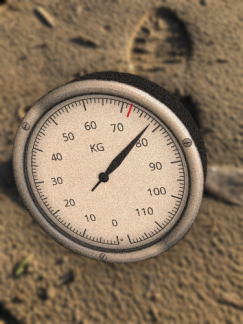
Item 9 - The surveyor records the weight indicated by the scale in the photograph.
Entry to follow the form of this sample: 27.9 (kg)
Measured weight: 78 (kg)
